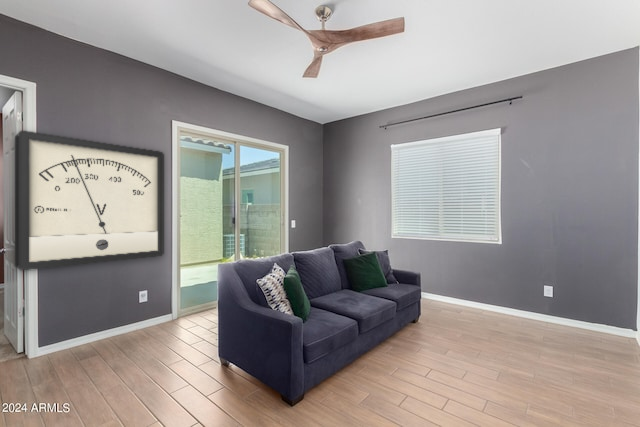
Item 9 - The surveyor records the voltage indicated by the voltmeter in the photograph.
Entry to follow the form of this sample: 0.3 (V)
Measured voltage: 250 (V)
